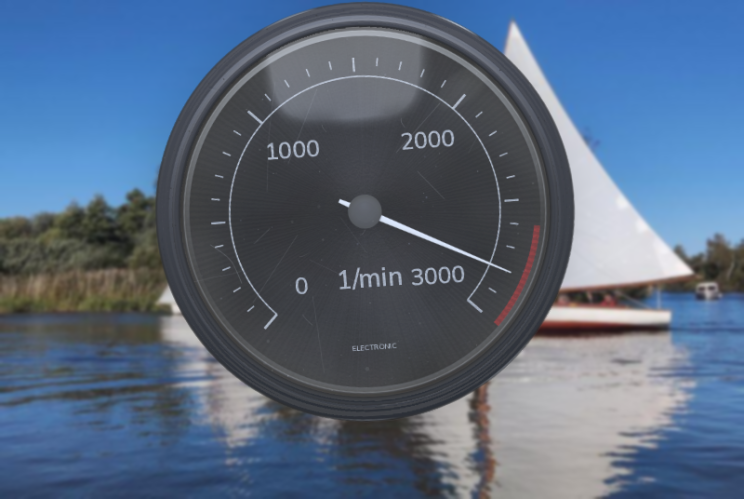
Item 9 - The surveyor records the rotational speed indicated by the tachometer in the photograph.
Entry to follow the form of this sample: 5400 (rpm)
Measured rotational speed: 2800 (rpm)
